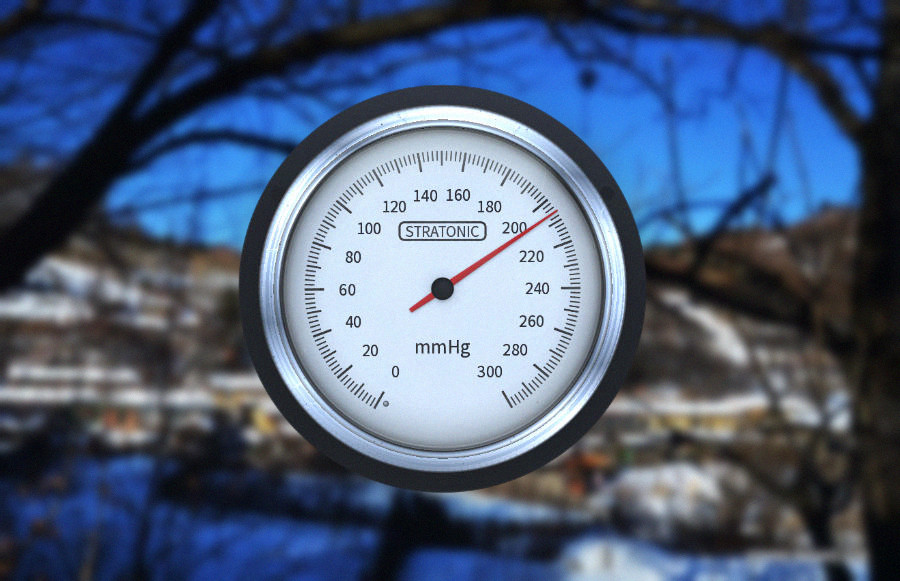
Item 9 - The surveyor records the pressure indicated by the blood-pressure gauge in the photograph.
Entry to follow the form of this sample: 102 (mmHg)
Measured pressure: 206 (mmHg)
